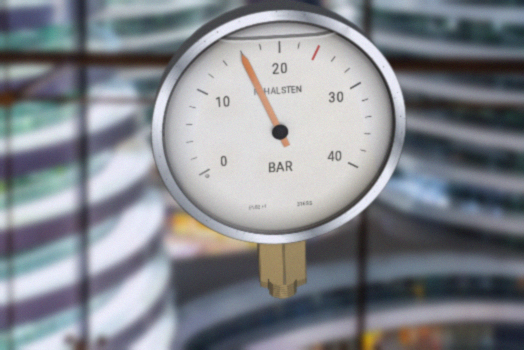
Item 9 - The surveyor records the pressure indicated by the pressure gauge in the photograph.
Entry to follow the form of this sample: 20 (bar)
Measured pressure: 16 (bar)
